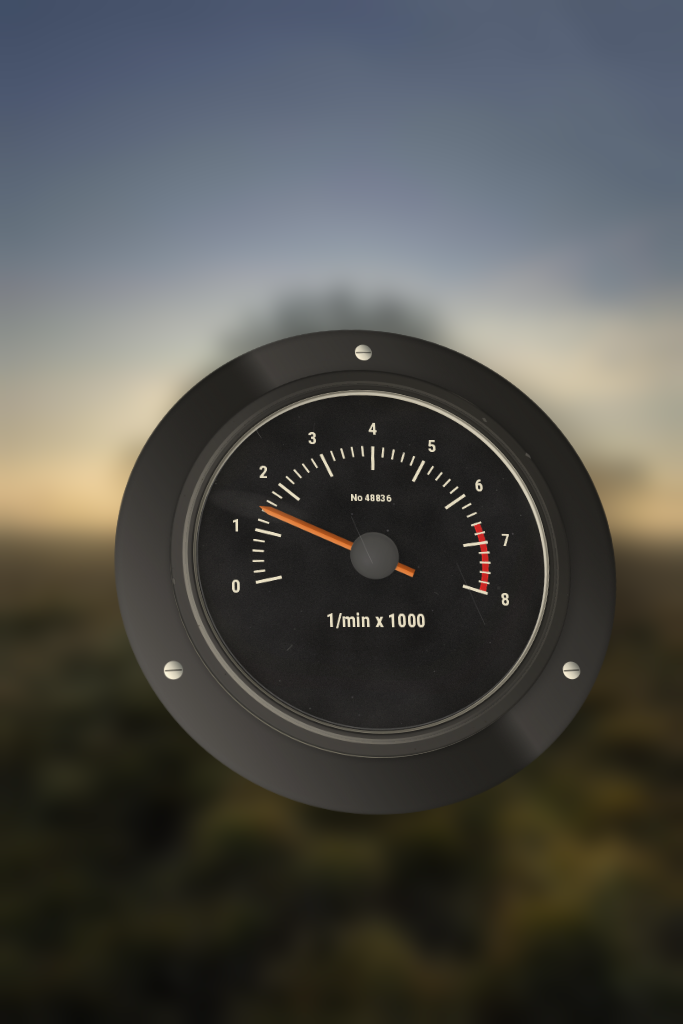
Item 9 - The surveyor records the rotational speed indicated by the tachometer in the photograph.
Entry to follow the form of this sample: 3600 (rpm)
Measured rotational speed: 1400 (rpm)
